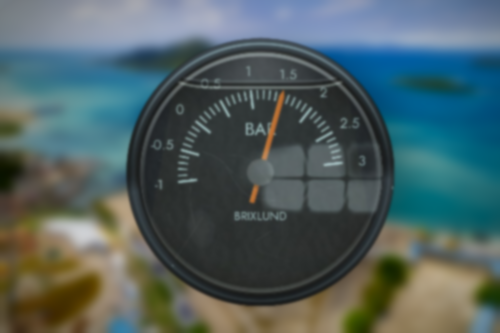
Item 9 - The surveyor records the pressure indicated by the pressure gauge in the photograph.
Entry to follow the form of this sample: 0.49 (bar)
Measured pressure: 1.5 (bar)
